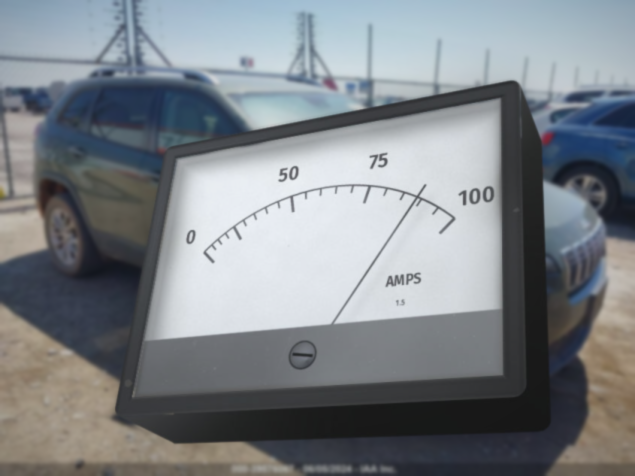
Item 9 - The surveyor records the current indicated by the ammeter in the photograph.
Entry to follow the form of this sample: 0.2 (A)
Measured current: 90 (A)
